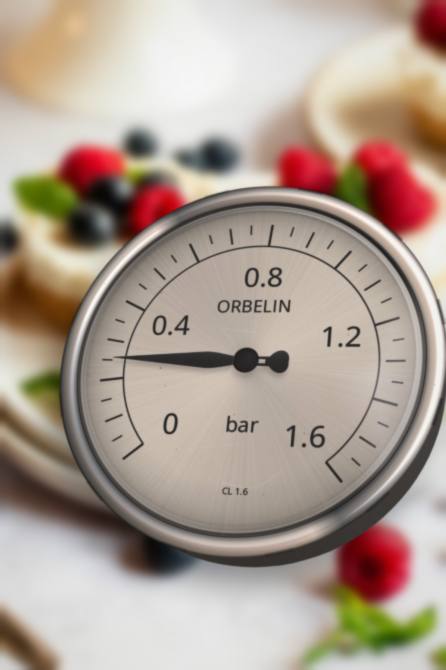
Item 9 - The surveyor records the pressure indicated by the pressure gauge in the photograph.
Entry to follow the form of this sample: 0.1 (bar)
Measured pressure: 0.25 (bar)
